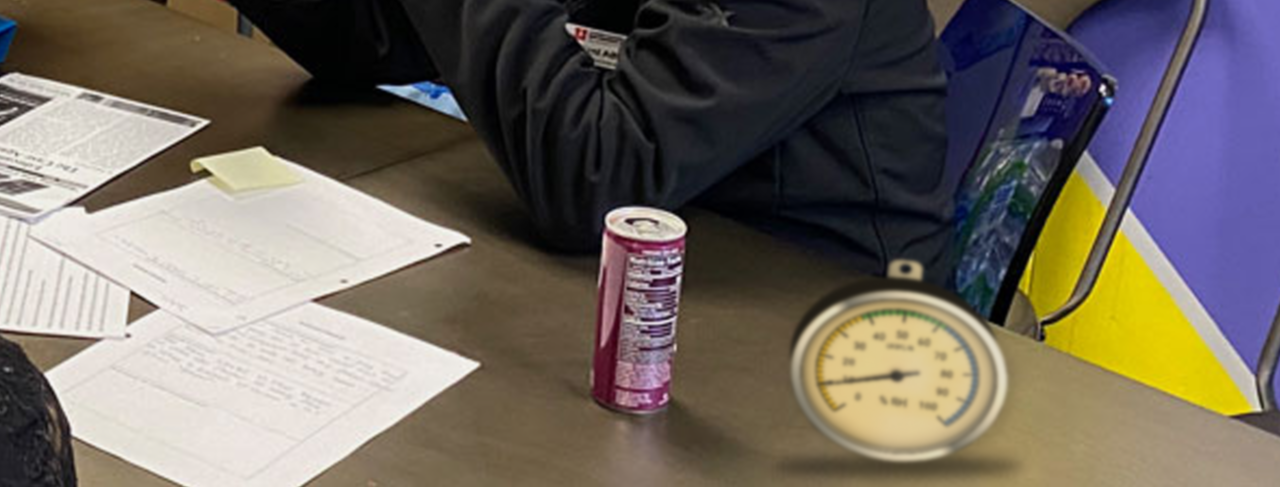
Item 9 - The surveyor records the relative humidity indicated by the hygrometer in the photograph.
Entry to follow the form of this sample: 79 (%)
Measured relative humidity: 10 (%)
